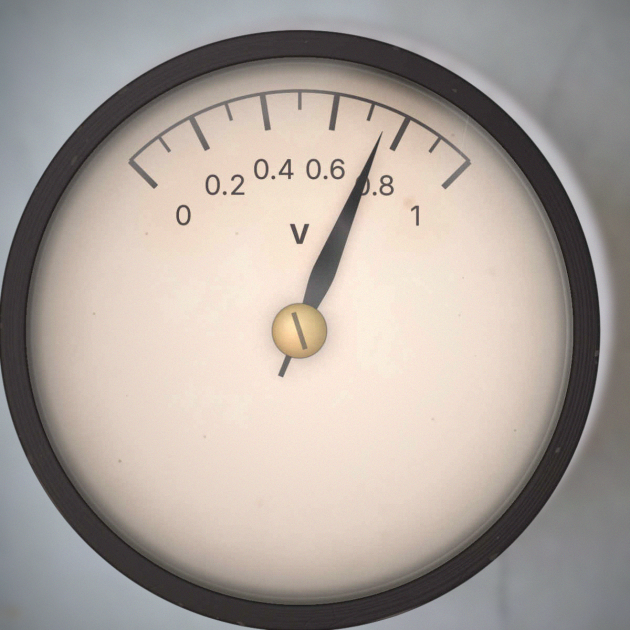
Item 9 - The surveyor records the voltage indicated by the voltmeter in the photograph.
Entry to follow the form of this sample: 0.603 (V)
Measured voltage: 0.75 (V)
